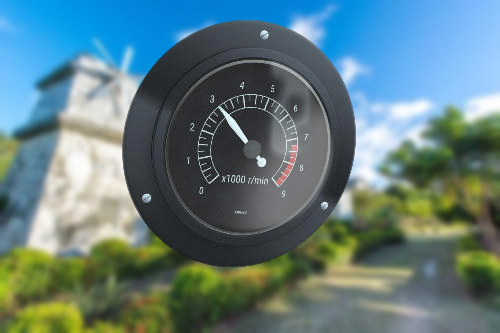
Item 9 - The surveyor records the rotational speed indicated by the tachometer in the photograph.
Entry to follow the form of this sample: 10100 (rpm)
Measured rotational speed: 3000 (rpm)
